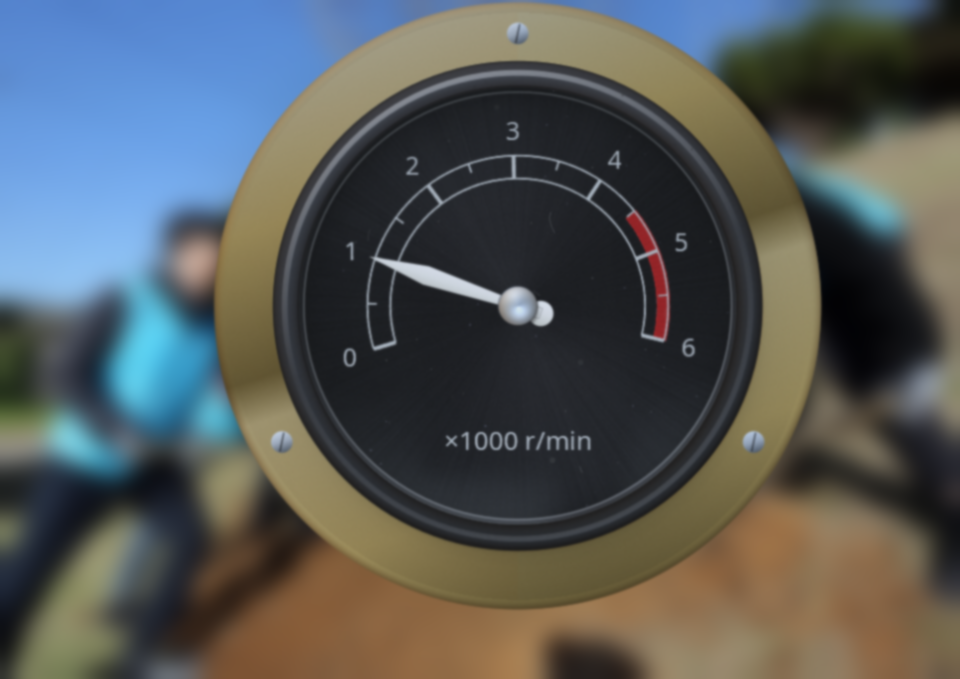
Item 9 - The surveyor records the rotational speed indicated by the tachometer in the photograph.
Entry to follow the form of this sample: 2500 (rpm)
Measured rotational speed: 1000 (rpm)
